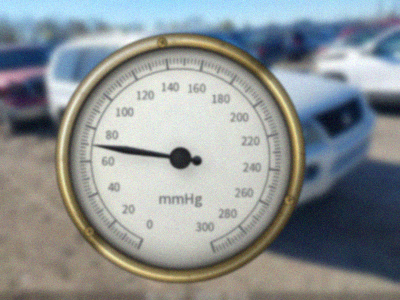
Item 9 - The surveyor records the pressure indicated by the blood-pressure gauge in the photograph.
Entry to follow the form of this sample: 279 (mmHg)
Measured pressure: 70 (mmHg)
